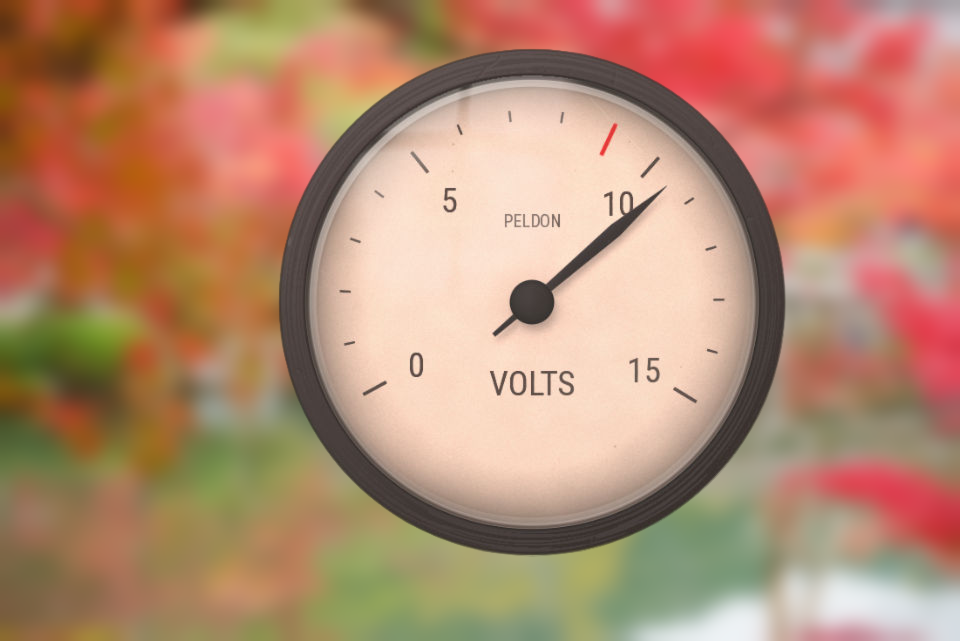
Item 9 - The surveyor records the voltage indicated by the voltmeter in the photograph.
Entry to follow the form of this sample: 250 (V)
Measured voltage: 10.5 (V)
